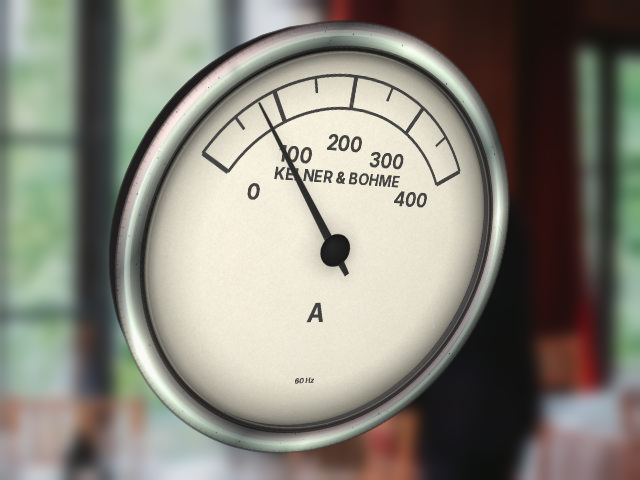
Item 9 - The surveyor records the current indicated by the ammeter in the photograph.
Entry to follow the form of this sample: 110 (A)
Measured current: 75 (A)
